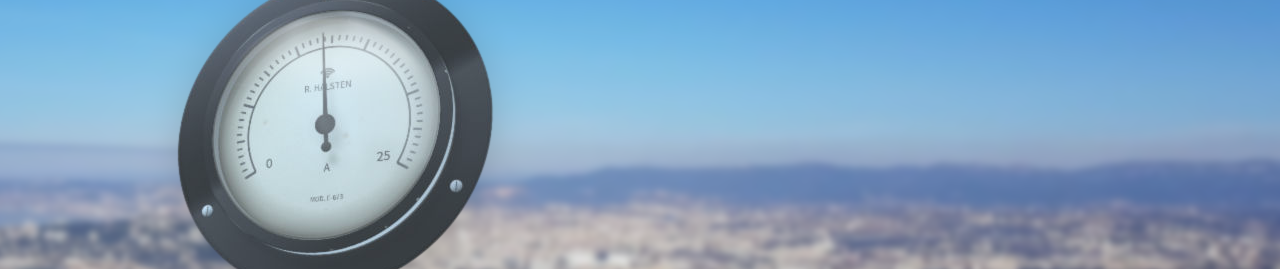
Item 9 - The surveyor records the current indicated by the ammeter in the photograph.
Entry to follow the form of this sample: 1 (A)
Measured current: 12 (A)
